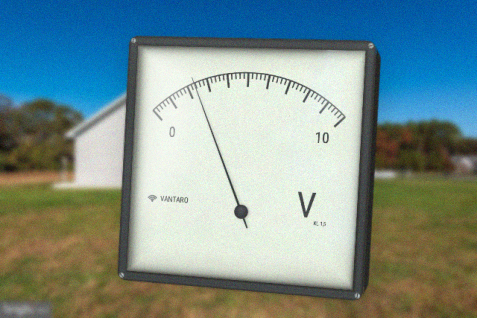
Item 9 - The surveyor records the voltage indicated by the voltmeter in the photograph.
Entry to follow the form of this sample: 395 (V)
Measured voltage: 2.4 (V)
